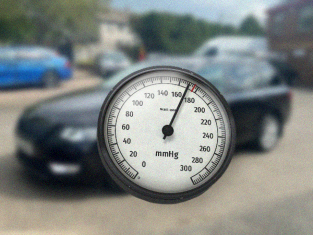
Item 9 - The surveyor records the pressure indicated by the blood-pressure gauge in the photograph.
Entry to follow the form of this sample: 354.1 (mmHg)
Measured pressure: 170 (mmHg)
